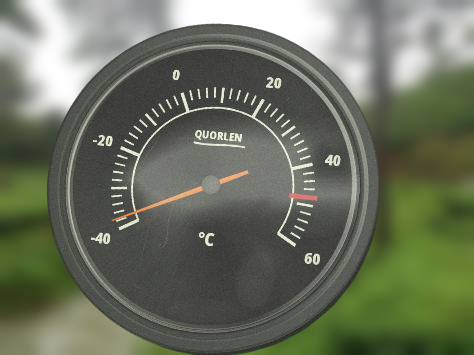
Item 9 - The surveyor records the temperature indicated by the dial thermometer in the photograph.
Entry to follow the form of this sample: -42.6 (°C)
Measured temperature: -38 (°C)
